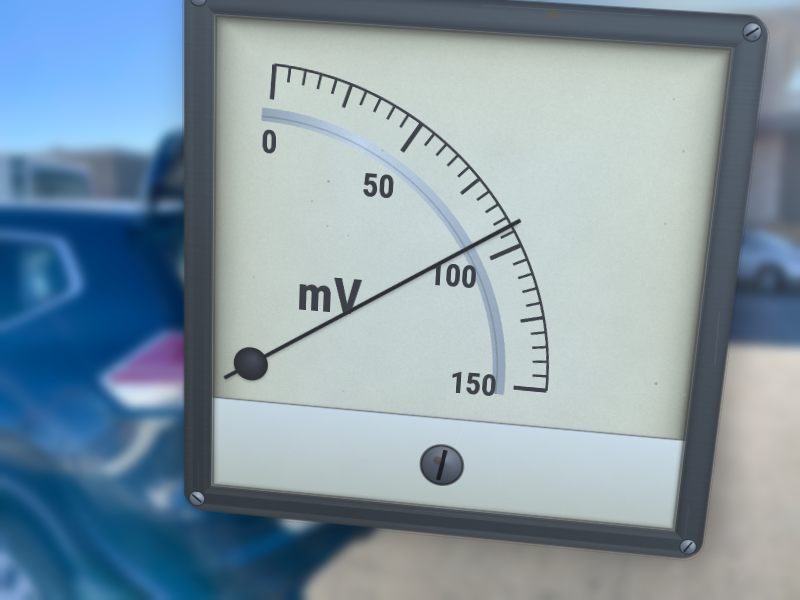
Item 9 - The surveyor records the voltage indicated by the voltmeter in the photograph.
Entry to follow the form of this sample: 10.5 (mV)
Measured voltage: 92.5 (mV)
